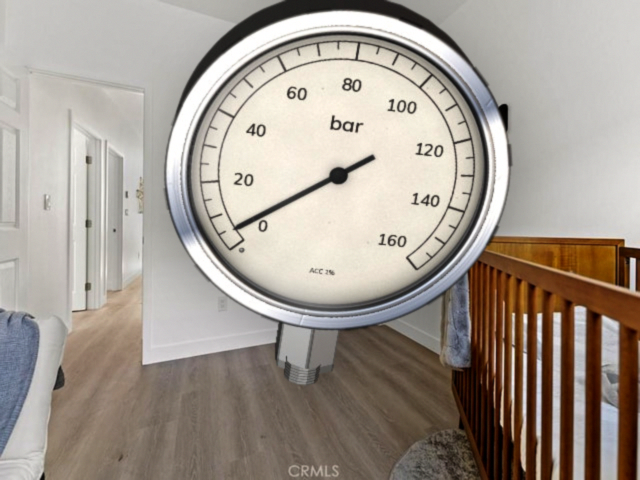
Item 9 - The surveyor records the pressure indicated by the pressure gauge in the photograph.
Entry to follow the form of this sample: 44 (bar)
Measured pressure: 5 (bar)
